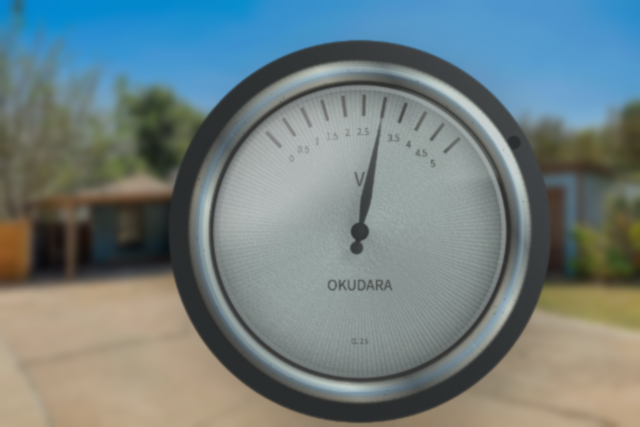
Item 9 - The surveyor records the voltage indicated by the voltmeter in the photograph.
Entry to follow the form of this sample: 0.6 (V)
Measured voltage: 3 (V)
